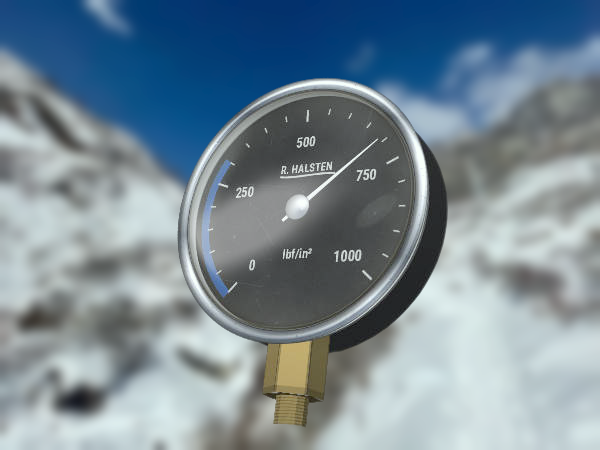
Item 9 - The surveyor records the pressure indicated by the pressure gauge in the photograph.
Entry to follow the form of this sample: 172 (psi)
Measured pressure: 700 (psi)
